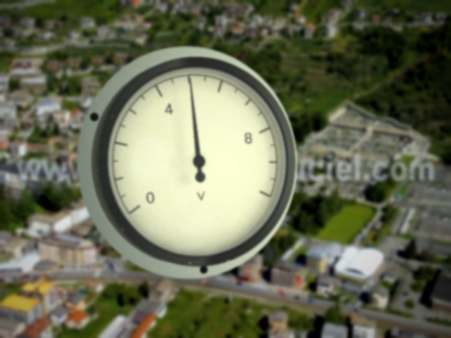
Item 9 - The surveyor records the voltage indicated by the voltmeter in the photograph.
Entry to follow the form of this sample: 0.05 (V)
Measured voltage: 5 (V)
